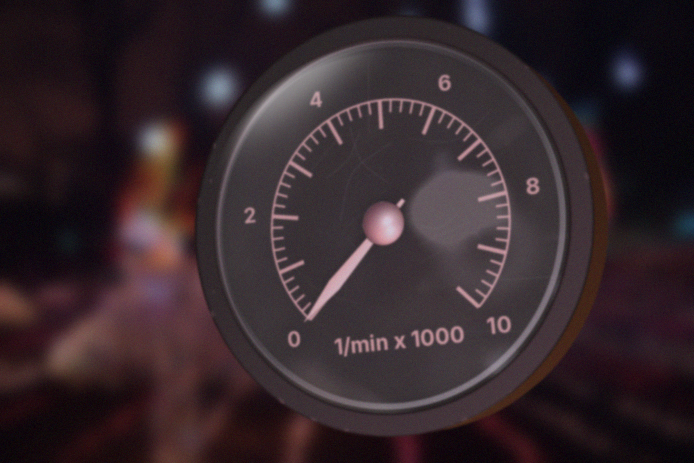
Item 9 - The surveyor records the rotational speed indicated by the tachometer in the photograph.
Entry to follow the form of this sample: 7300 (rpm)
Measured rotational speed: 0 (rpm)
